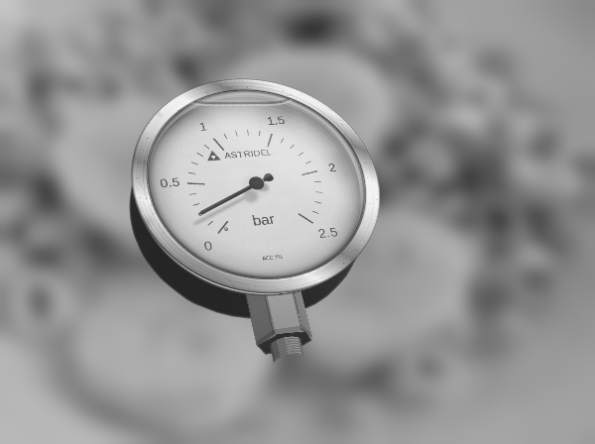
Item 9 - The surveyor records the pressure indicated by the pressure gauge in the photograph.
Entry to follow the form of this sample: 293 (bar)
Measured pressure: 0.2 (bar)
